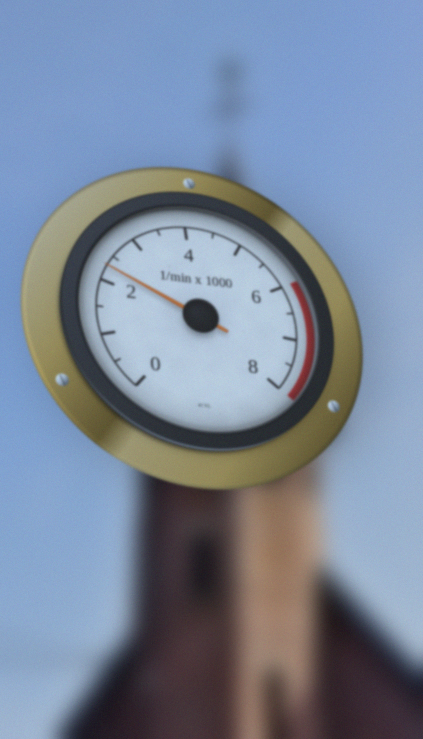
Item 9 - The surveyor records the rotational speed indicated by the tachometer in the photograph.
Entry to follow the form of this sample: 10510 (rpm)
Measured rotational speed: 2250 (rpm)
